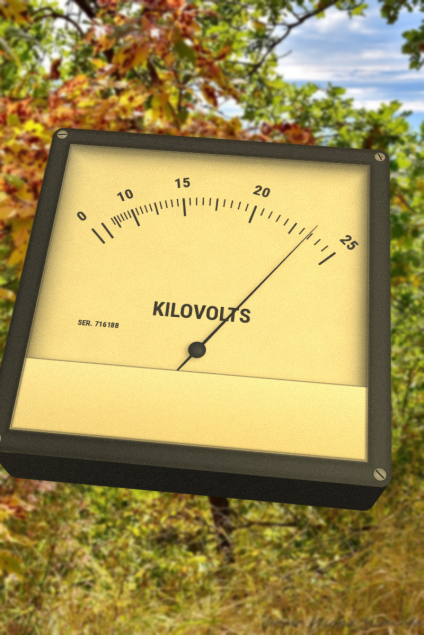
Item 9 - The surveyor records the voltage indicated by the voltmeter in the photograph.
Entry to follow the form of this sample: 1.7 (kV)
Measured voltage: 23.5 (kV)
